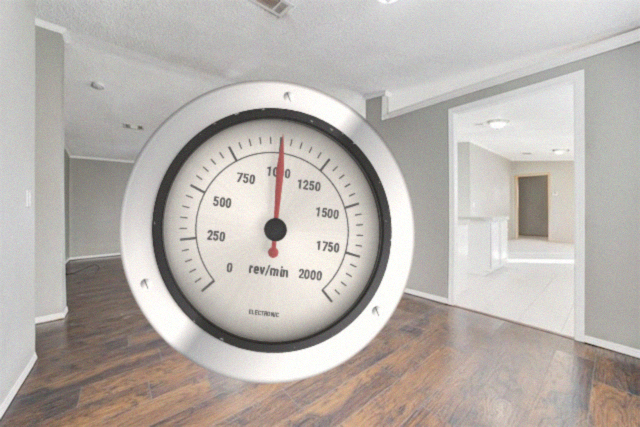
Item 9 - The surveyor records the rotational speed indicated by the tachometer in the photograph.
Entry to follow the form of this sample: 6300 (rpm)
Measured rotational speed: 1000 (rpm)
